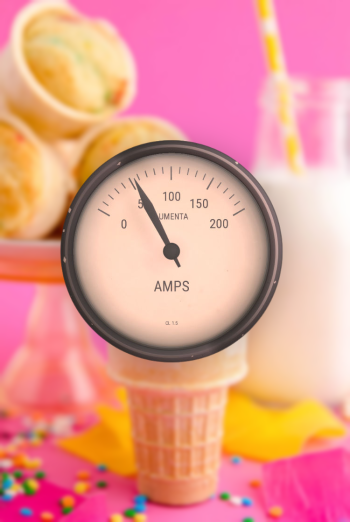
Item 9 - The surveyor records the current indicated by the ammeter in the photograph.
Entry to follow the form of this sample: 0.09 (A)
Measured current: 55 (A)
